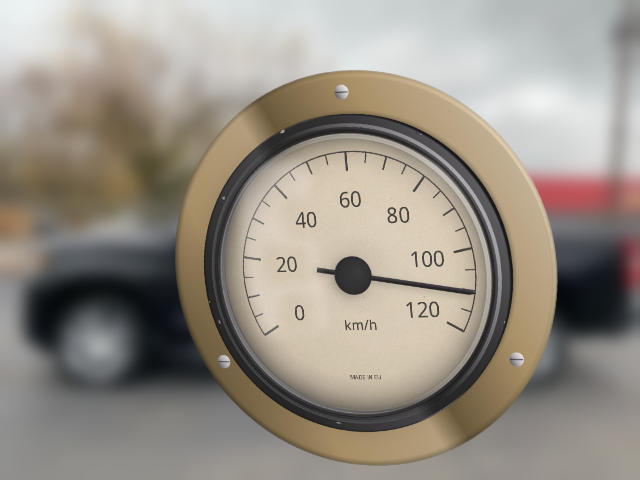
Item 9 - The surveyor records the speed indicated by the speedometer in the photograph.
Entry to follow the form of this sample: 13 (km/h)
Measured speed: 110 (km/h)
